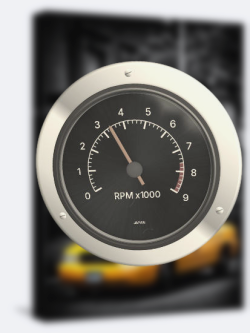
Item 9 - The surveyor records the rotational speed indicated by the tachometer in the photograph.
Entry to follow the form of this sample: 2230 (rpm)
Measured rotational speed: 3400 (rpm)
